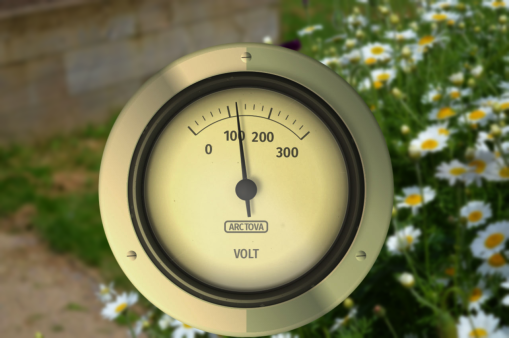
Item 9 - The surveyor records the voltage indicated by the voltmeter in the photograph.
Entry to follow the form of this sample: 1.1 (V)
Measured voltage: 120 (V)
